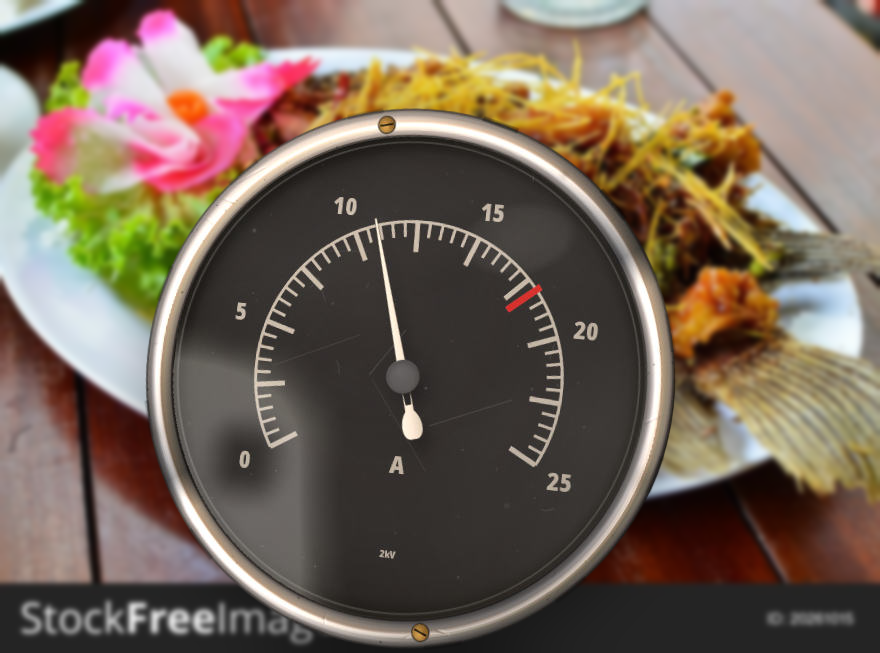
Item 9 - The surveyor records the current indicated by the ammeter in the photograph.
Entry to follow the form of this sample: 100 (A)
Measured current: 11 (A)
